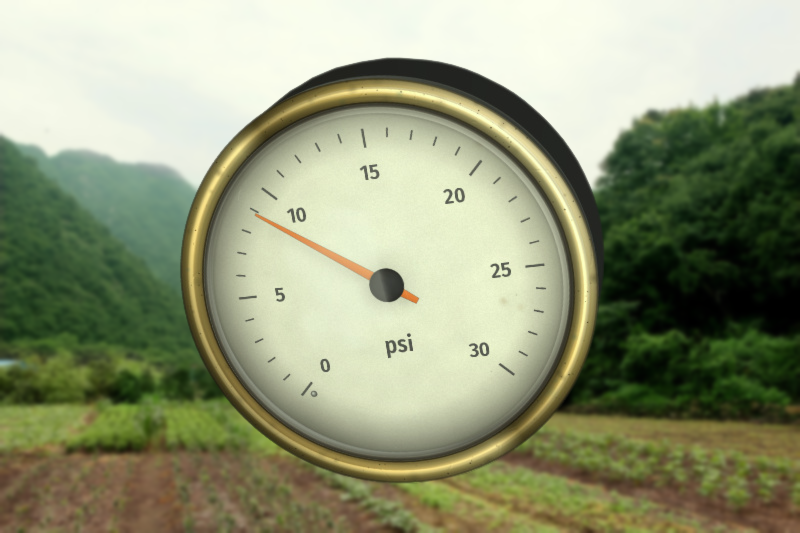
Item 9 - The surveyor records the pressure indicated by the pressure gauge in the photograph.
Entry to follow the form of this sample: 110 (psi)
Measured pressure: 9 (psi)
